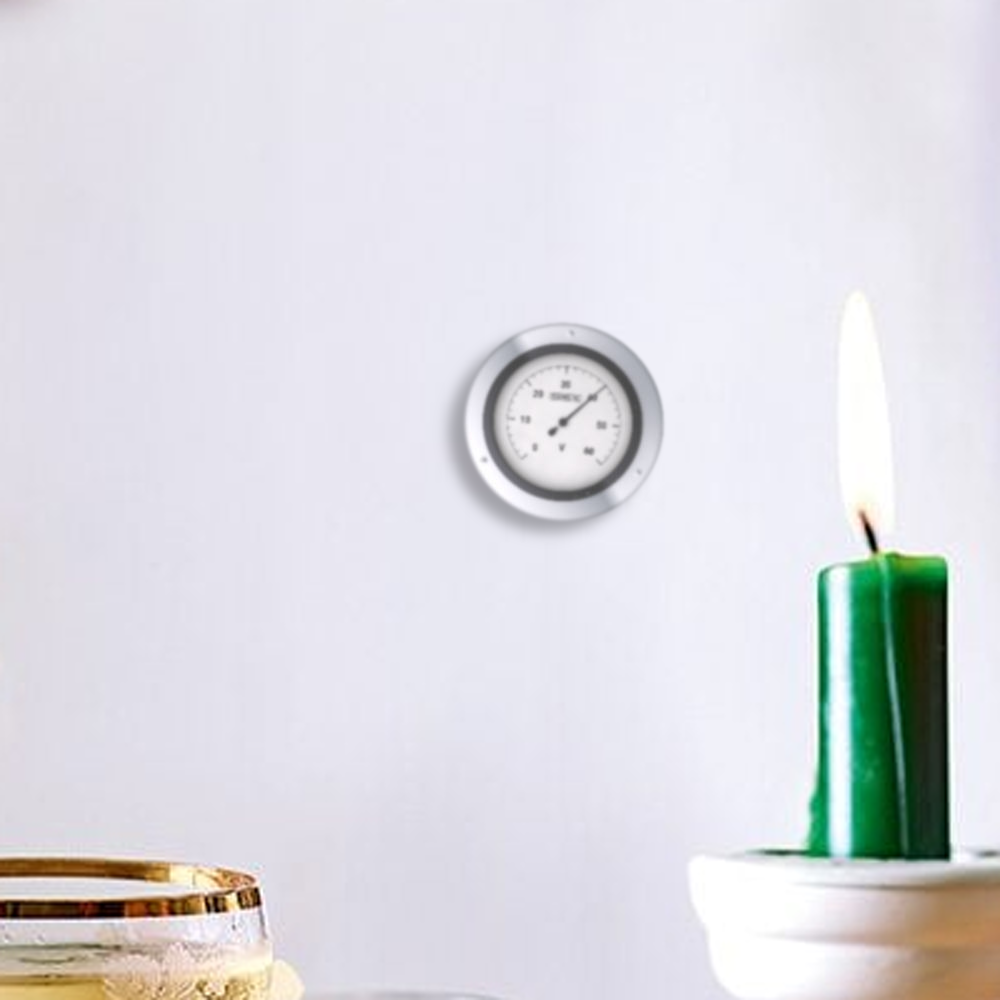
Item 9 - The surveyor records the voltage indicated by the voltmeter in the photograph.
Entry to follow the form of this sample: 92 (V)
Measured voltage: 40 (V)
